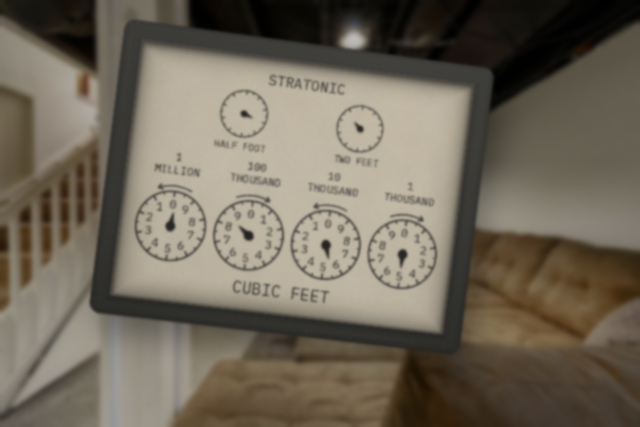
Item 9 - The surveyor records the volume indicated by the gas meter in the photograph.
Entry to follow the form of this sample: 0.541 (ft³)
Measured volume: 985500 (ft³)
